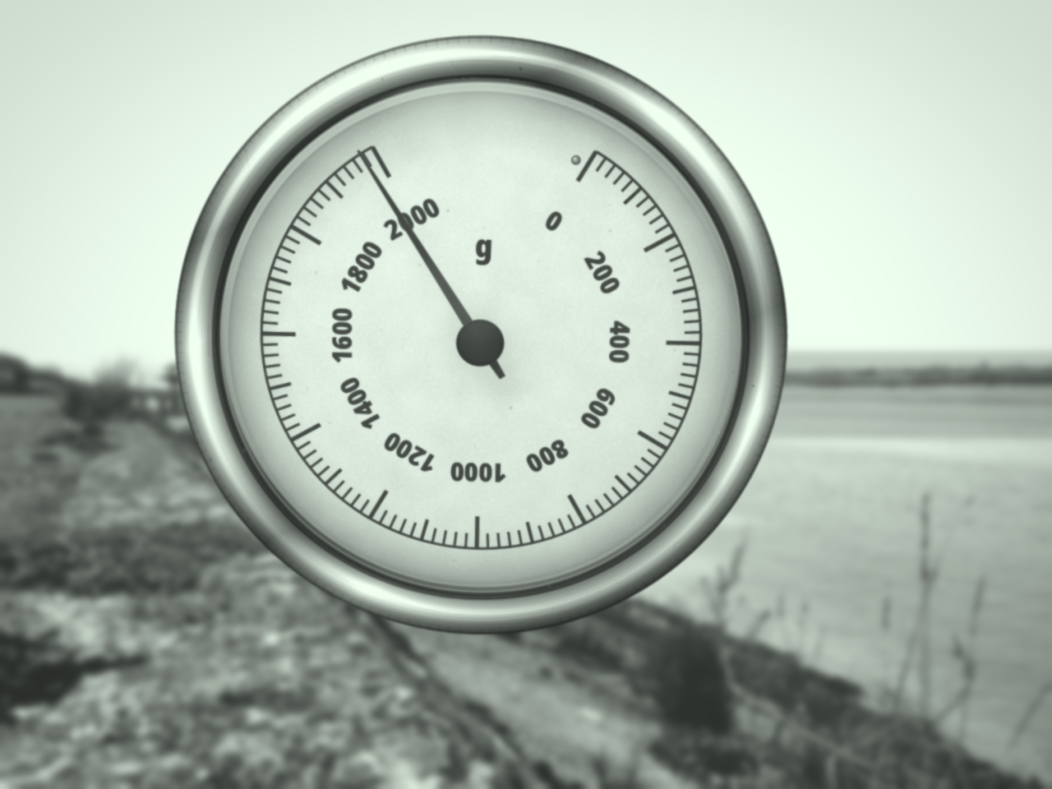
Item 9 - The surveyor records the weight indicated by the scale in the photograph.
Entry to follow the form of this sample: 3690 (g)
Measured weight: 1980 (g)
